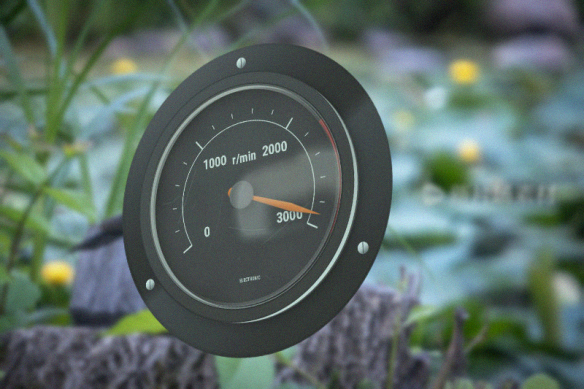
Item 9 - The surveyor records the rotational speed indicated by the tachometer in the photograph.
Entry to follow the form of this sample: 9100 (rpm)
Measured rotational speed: 2900 (rpm)
